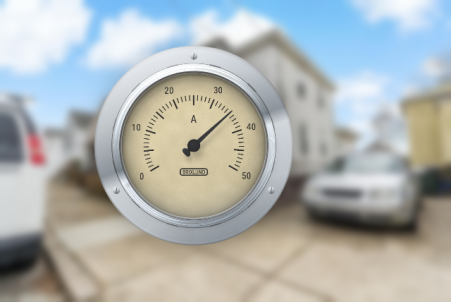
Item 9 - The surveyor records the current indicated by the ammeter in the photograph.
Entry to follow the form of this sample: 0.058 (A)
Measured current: 35 (A)
